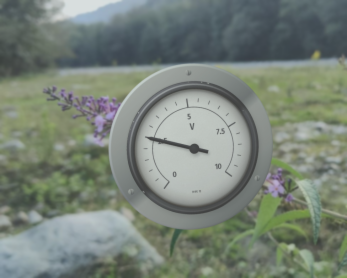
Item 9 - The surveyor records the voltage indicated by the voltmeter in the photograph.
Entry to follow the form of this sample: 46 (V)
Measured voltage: 2.5 (V)
